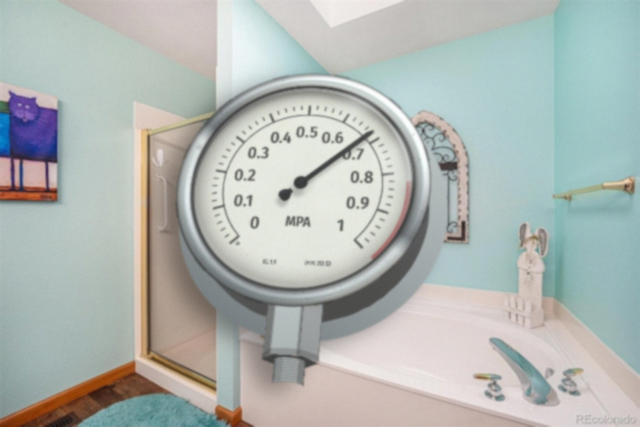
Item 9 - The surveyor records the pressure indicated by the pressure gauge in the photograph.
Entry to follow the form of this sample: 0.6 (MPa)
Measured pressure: 0.68 (MPa)
